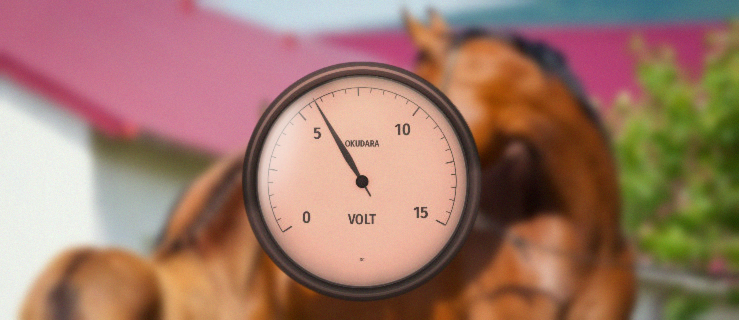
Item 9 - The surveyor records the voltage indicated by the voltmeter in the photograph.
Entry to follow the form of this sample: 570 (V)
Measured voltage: 5.75 (V)
